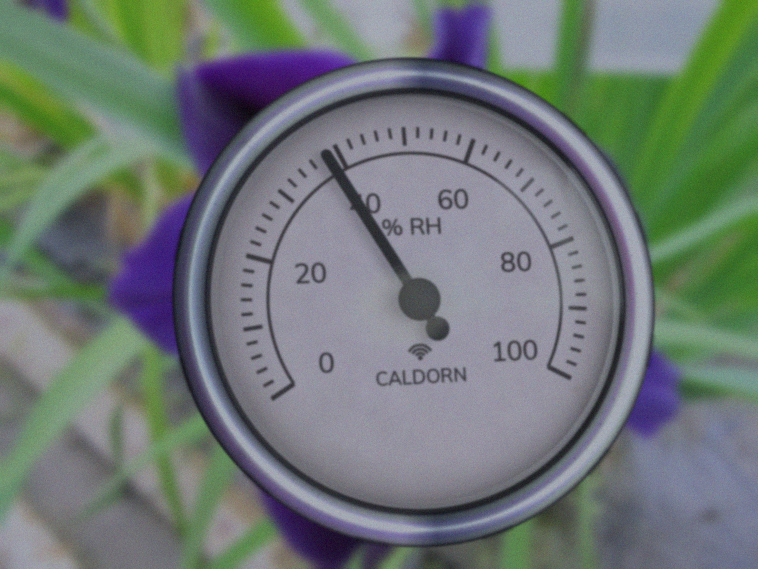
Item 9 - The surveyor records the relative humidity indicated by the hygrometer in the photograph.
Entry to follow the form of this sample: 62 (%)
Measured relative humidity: 38 (%)
